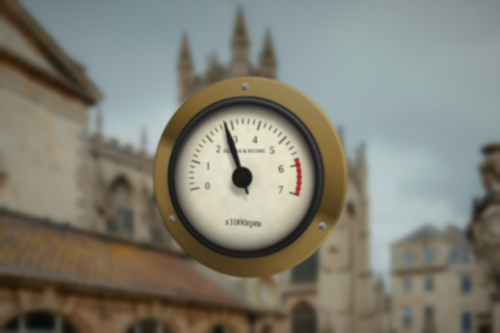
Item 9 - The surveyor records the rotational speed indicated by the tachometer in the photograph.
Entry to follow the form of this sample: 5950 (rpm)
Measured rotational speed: 2800 (rpm)
